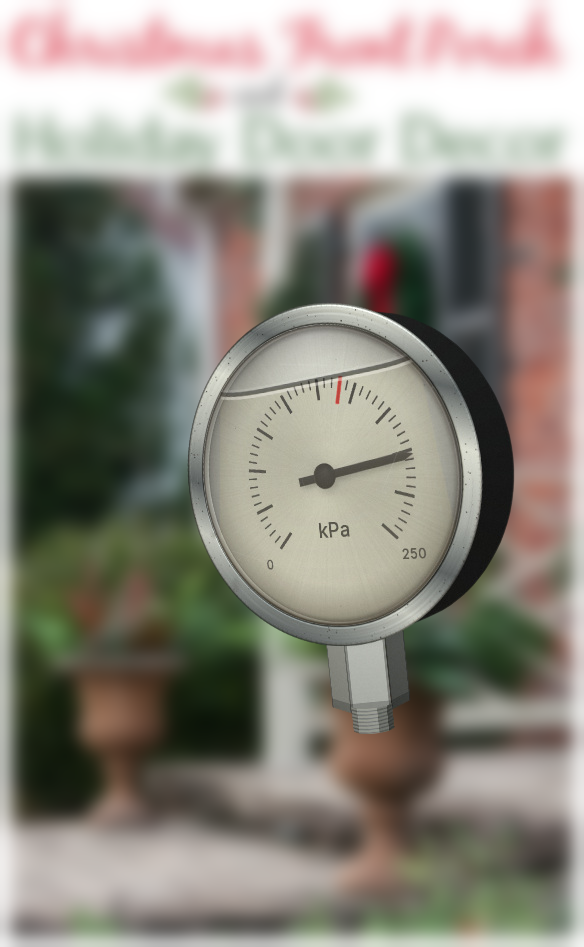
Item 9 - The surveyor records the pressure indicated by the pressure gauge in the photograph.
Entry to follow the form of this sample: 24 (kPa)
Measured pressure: 202.5 (kPa)
